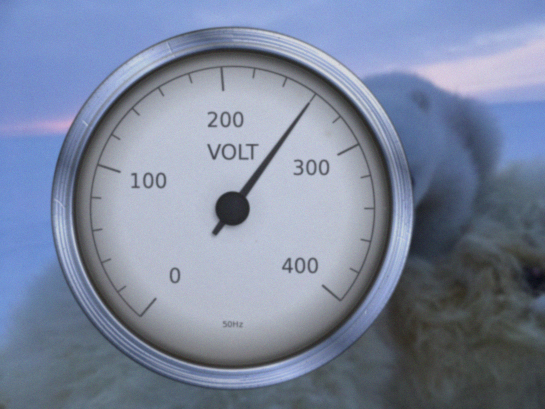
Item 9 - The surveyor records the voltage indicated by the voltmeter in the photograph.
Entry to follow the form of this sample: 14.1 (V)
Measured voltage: 260 (V)
